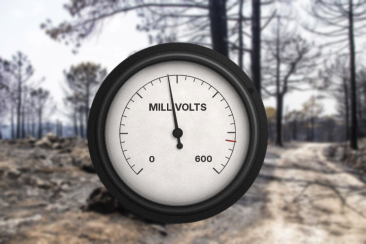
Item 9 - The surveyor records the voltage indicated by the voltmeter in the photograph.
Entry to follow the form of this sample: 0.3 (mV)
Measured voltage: 280 (mV)
